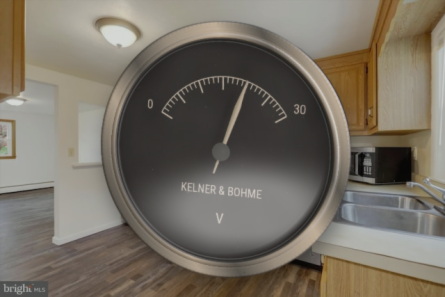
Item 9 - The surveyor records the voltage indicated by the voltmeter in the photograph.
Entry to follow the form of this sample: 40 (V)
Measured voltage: 20 (V)
